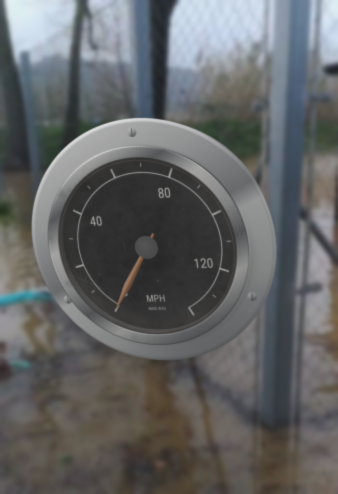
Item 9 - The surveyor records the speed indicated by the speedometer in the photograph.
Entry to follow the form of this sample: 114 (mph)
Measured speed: 0 (mph)
